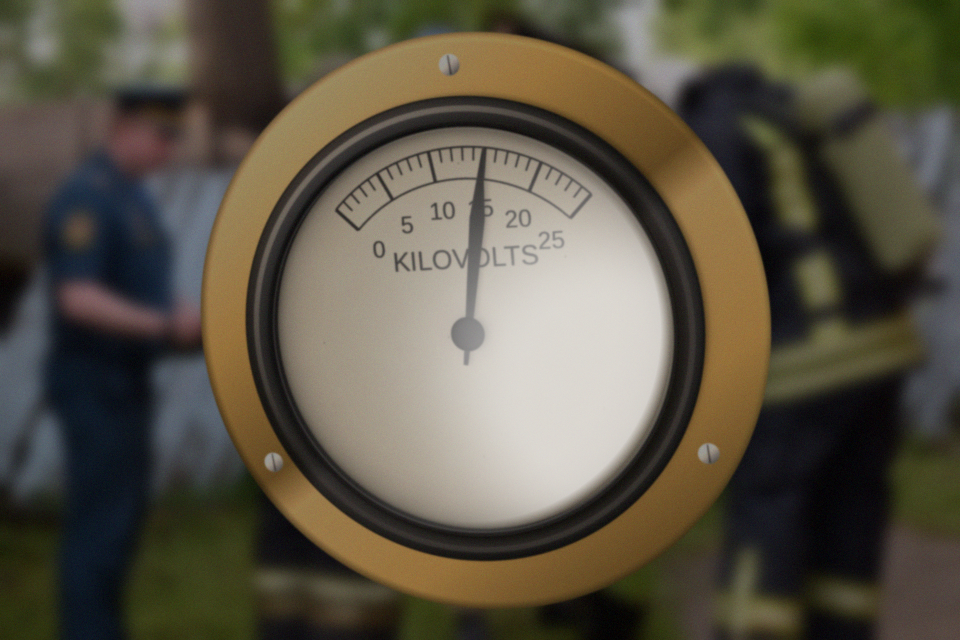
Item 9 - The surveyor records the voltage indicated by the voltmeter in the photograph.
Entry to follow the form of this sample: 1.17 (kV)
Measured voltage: 15 (kV)
